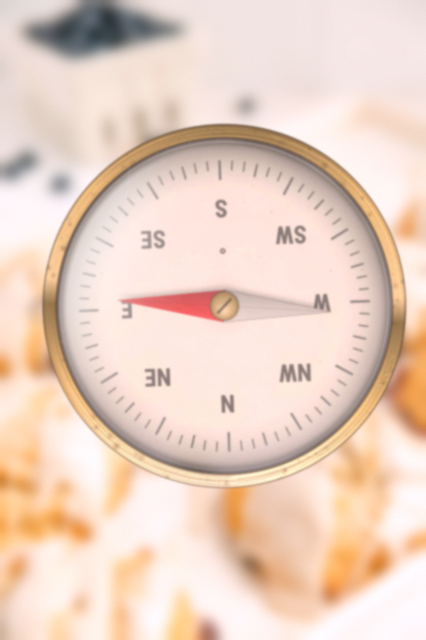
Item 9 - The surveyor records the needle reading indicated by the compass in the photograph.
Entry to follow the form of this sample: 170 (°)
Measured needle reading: 95 (°)
